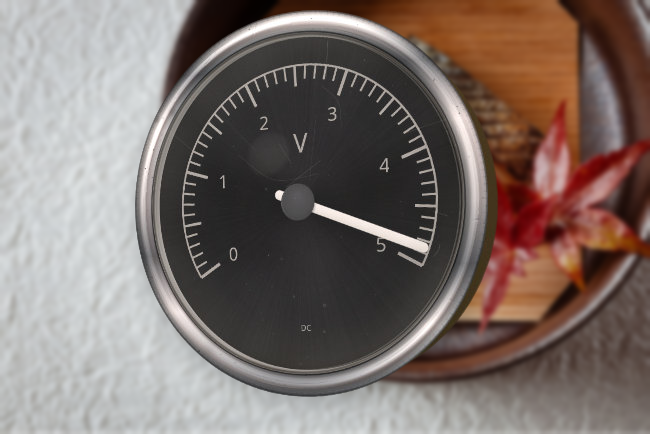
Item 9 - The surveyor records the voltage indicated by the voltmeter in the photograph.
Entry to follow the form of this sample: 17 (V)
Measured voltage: 4.85 (V)
